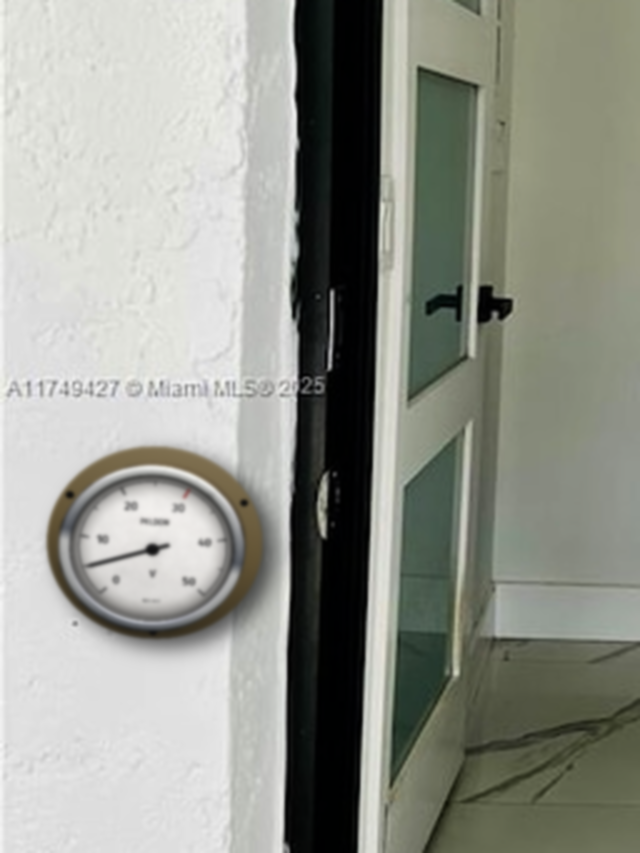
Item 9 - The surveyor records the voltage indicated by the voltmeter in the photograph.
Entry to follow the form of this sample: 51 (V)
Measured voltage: 5 (V)
